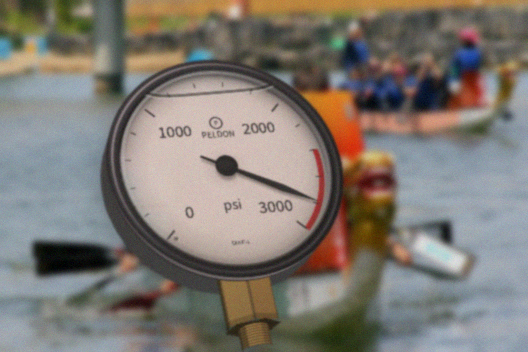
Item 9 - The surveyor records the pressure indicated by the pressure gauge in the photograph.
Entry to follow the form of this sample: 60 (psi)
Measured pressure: 2800 (psi)
